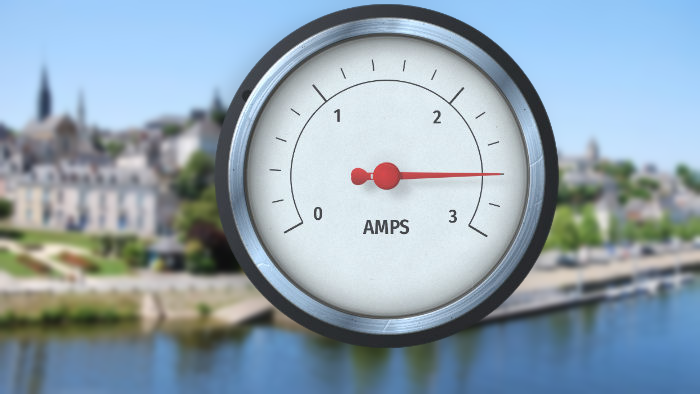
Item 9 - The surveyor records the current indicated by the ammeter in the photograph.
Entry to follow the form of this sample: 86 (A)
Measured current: 2.6 (A)
